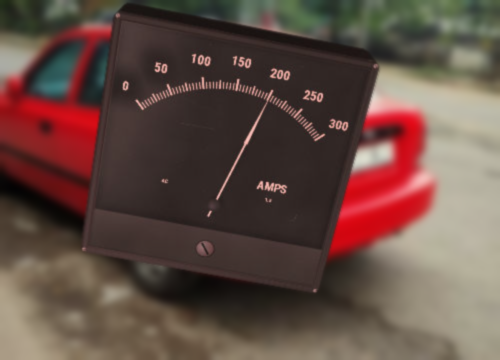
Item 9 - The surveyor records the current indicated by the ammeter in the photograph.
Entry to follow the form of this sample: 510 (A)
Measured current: 200 (A)
